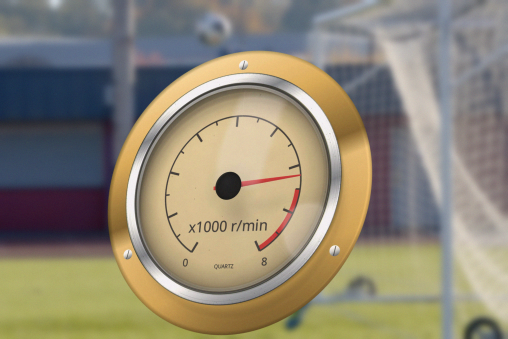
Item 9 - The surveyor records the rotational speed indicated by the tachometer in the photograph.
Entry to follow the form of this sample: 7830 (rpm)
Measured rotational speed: 6250 (rpm)
